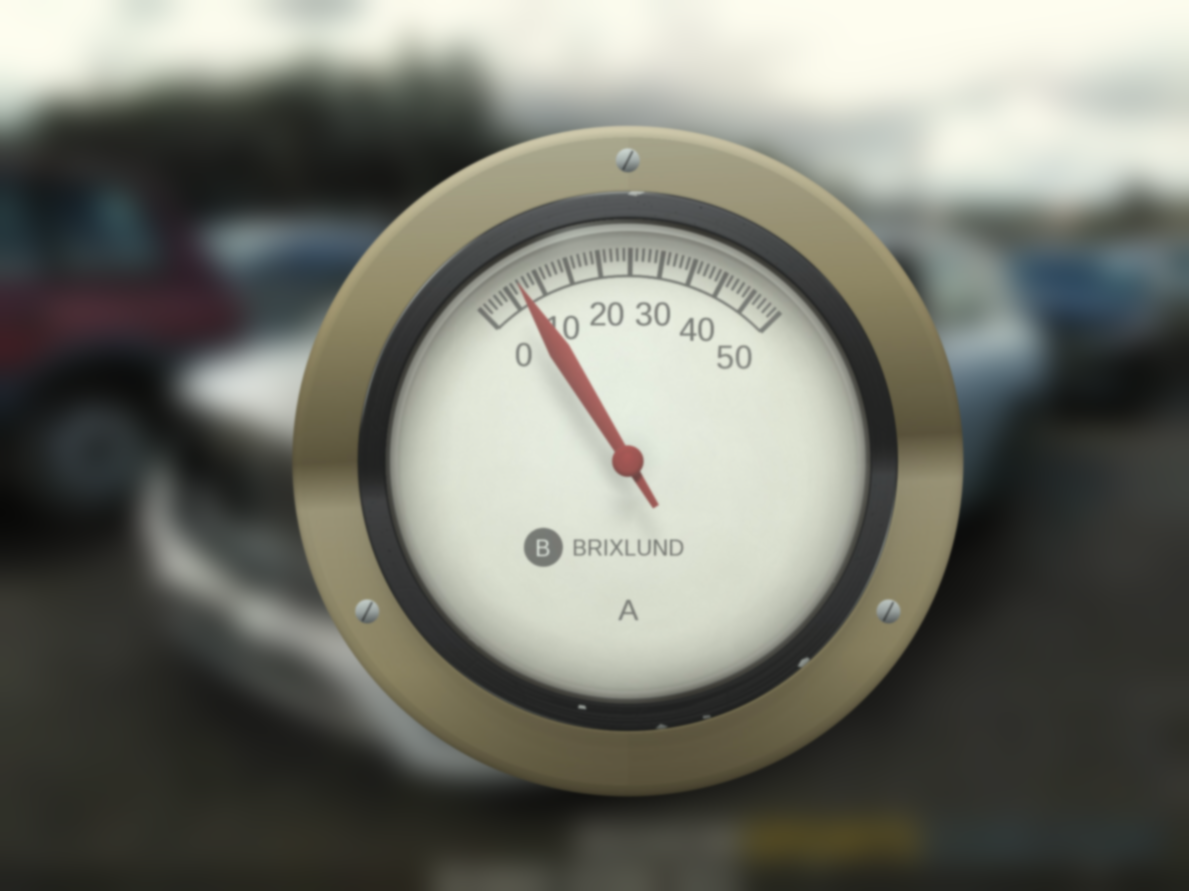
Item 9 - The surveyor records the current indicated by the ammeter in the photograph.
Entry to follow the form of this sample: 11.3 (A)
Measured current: 7 (A)
